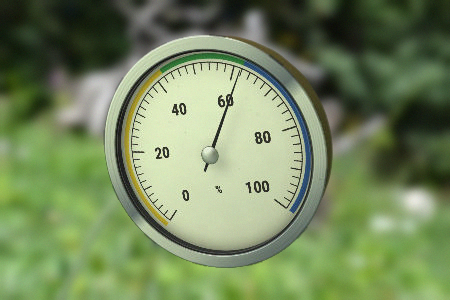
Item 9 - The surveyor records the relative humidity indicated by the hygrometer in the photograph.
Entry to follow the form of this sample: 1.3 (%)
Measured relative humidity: 62 (%)
